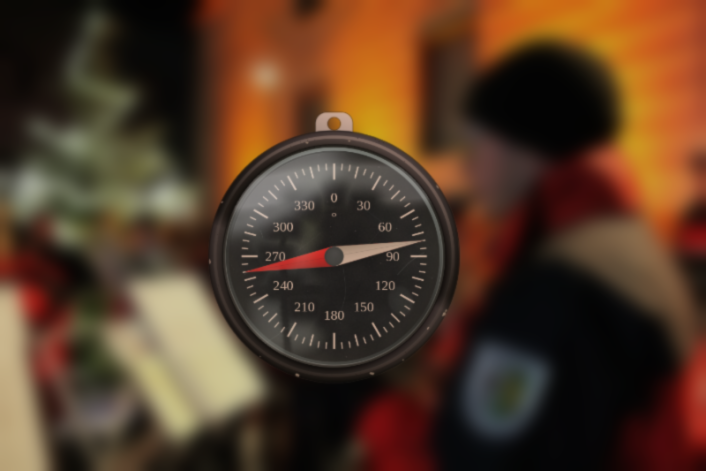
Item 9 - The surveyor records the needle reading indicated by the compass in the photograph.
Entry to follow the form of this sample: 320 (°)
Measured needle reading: 260 (°)
